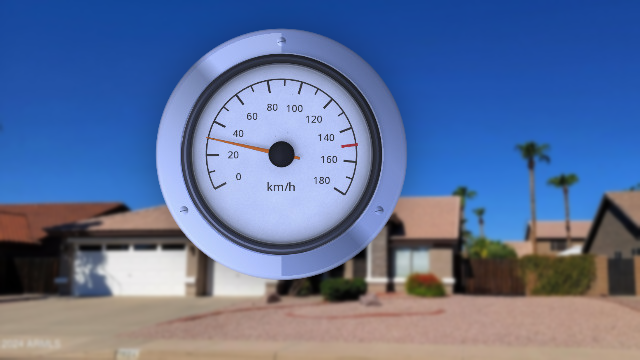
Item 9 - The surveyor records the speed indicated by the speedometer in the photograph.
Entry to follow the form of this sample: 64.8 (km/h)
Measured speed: 30 (km/h)
